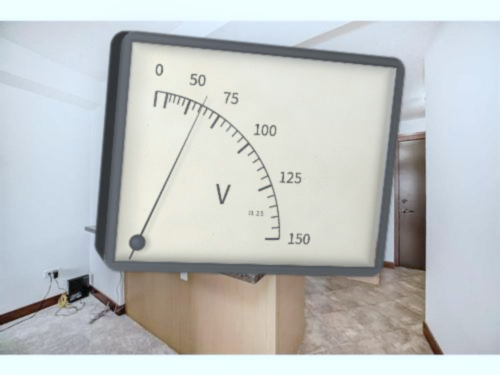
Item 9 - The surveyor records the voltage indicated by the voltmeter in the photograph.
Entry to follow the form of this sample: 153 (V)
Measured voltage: 60 (V)
